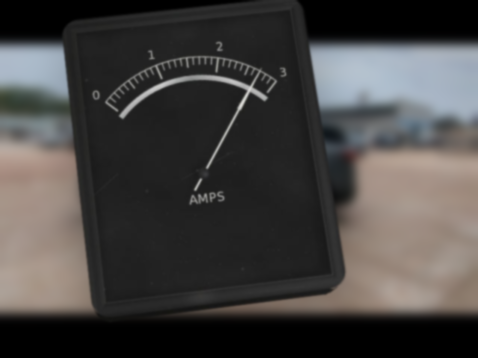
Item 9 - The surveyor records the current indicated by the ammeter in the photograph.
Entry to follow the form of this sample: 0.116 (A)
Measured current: 2.7 (A)
